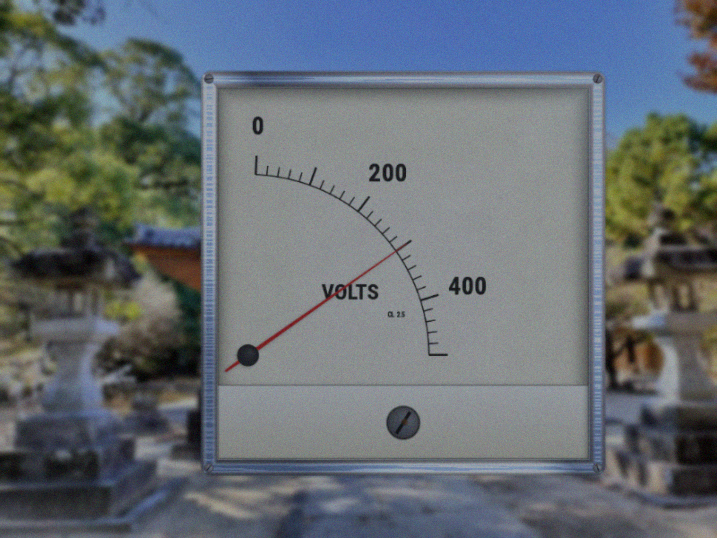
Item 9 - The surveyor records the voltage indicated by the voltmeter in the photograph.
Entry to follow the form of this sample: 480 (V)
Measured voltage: 300 (V)
